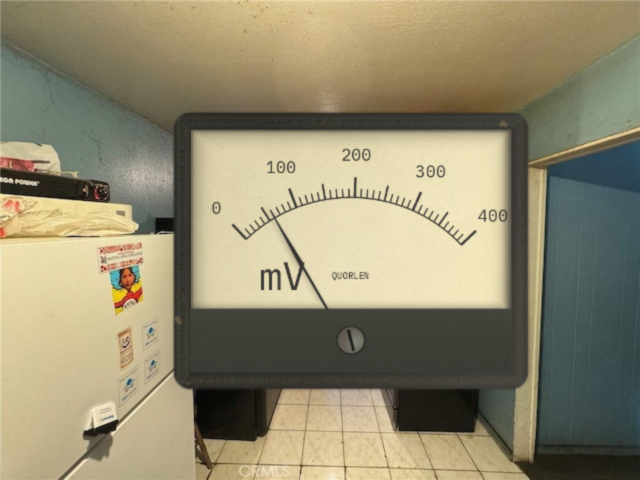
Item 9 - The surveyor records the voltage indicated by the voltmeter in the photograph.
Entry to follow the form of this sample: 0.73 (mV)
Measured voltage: 60 (mV)
